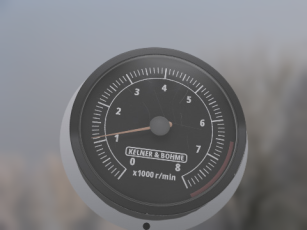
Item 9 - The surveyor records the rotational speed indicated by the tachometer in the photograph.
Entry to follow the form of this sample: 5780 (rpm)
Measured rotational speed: 1100 (rpm)
